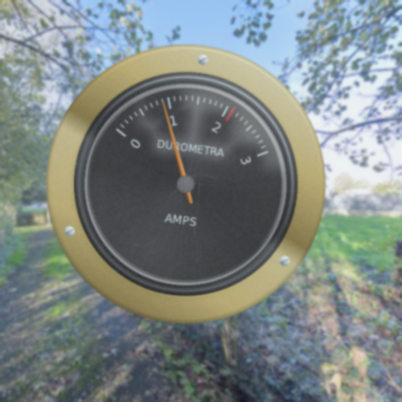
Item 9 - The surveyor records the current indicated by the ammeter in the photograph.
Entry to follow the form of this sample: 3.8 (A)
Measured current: 0.9 (A)
